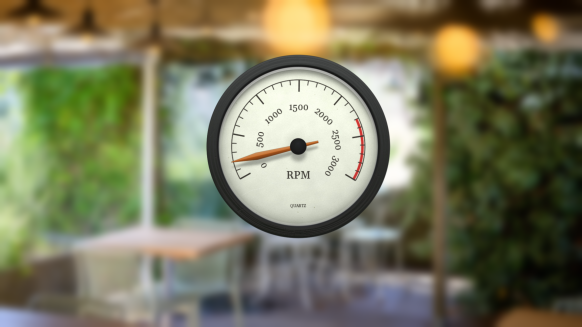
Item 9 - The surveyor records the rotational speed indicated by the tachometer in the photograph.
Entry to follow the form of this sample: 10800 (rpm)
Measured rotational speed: 200 (rpm)
